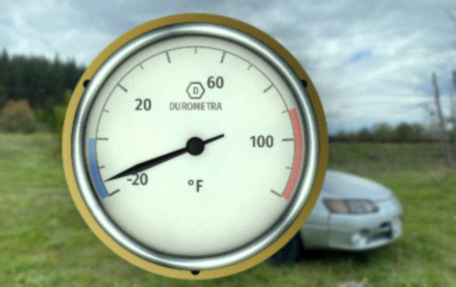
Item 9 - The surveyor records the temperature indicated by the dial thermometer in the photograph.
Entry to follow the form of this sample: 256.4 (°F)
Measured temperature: -15 (°F)
